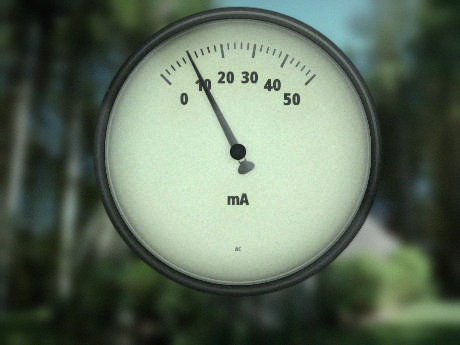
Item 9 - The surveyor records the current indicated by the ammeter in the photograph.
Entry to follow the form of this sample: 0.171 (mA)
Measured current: 10 (mA)
